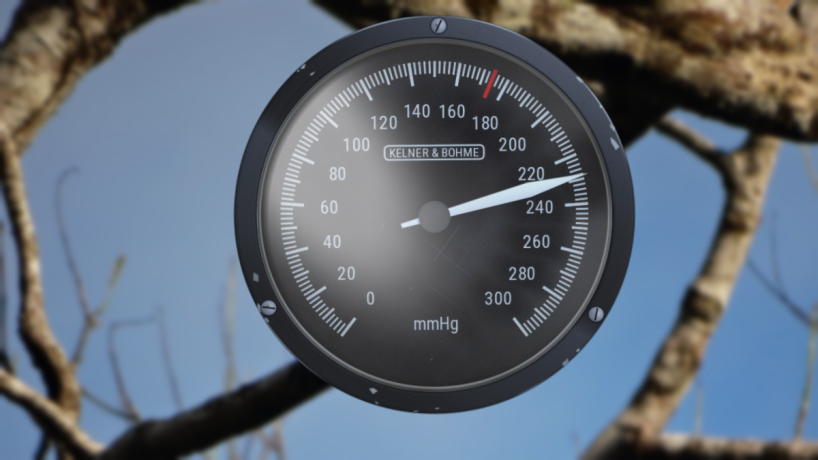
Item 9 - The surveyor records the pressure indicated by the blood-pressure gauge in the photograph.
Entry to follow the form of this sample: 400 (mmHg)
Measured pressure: 228 (mmHg)
